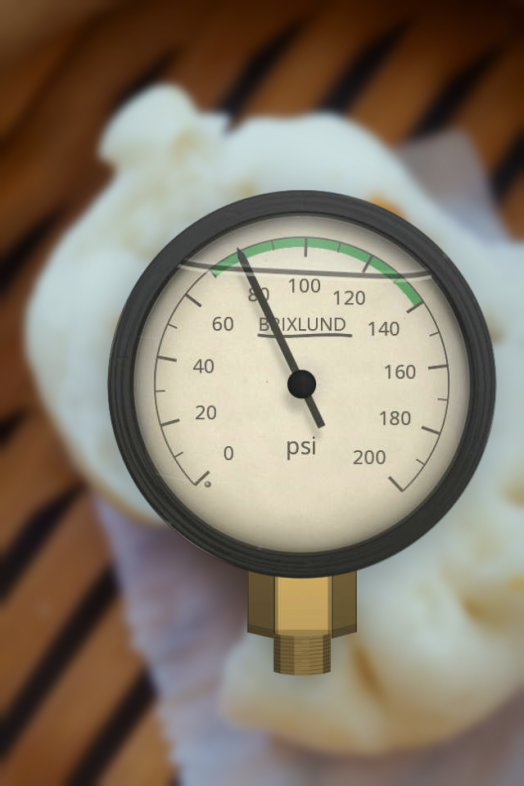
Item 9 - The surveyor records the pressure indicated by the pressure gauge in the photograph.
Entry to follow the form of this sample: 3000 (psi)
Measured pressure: 80 (psi)
